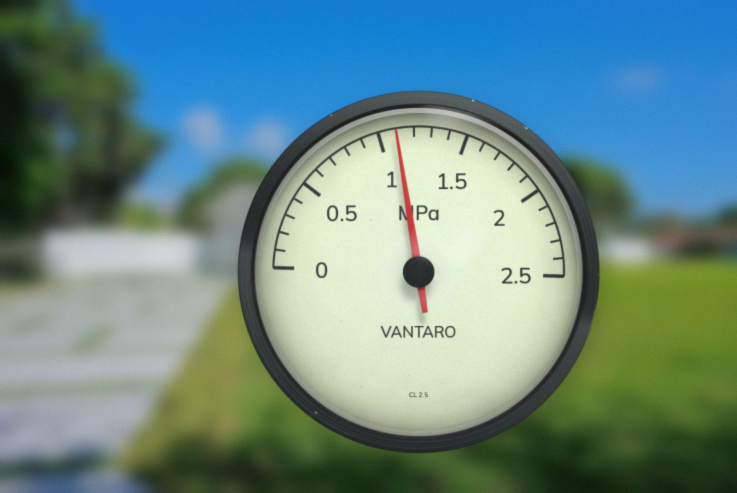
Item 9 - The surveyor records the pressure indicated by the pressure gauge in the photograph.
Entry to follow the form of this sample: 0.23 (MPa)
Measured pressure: 1.1 (MPa)
